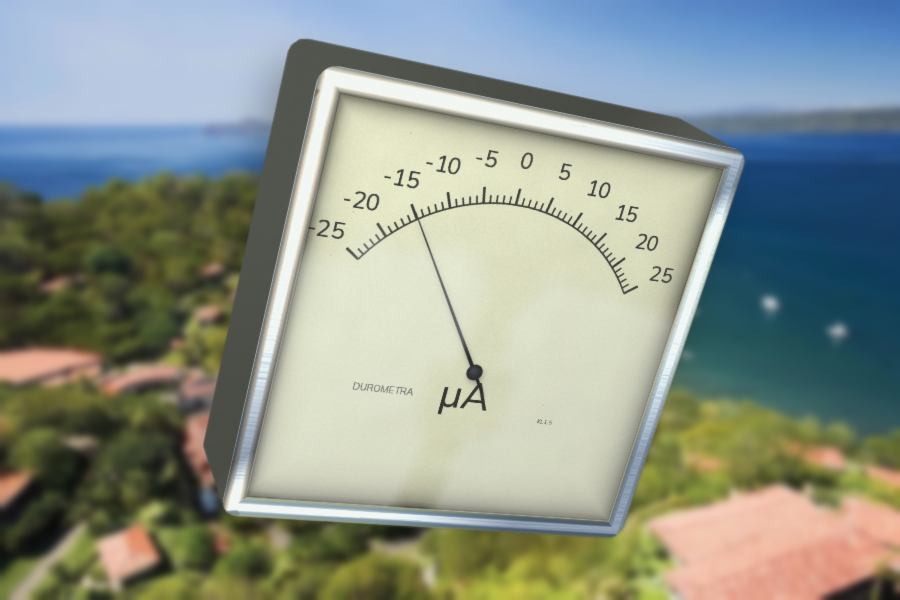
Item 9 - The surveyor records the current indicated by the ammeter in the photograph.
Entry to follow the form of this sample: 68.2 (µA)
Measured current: -15 (µA)
